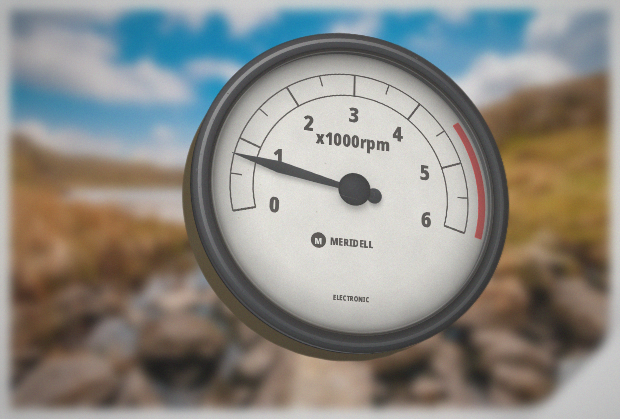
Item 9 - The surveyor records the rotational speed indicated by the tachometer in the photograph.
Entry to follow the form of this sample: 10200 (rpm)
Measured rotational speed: 750 (rpm)
